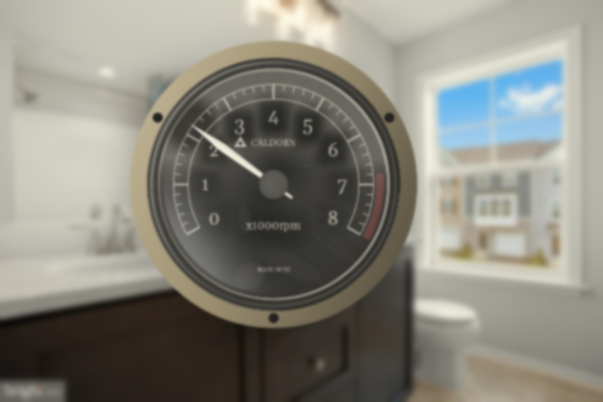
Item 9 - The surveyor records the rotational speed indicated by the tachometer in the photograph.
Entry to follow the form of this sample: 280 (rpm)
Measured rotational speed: 2200 (rpm)
